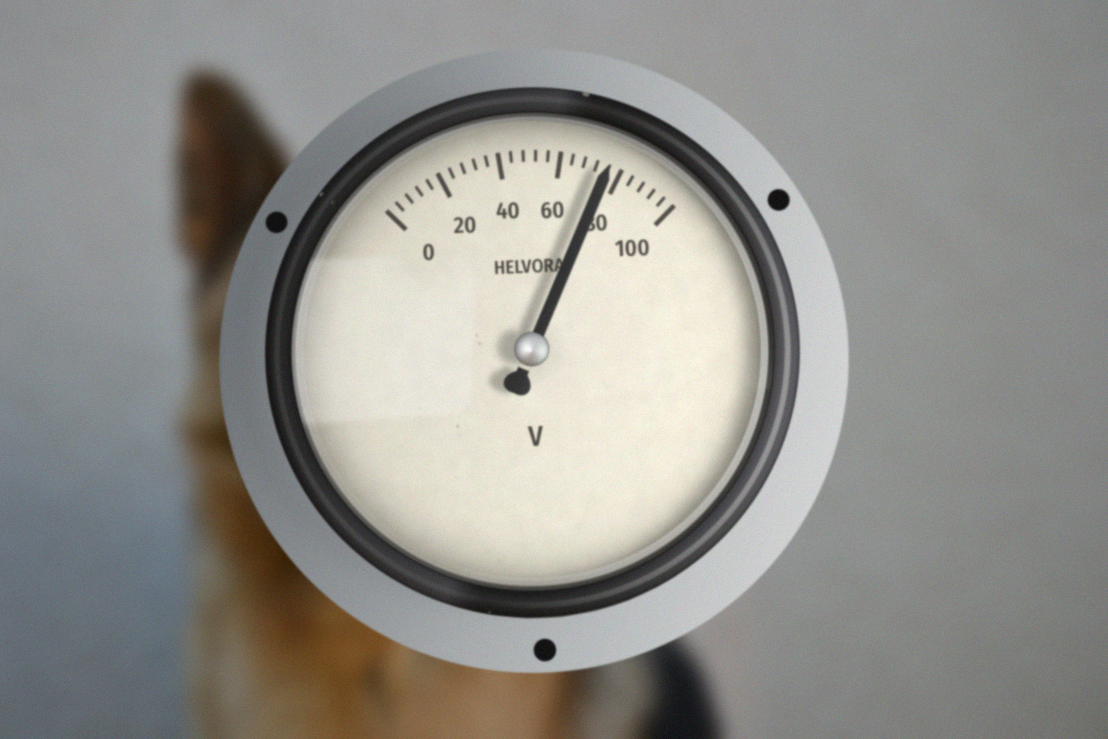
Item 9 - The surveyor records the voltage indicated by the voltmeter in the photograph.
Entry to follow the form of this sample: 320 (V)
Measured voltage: 76 (V)
